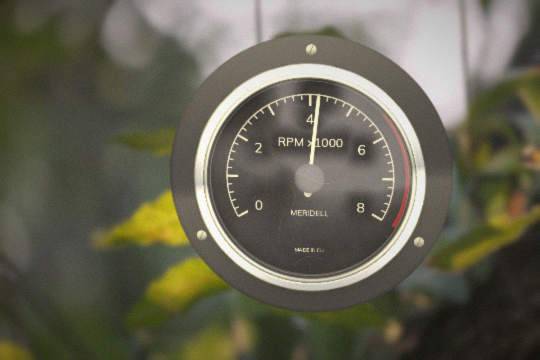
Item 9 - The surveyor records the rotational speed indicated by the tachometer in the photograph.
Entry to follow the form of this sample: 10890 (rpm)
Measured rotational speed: 4200 (rpm)
